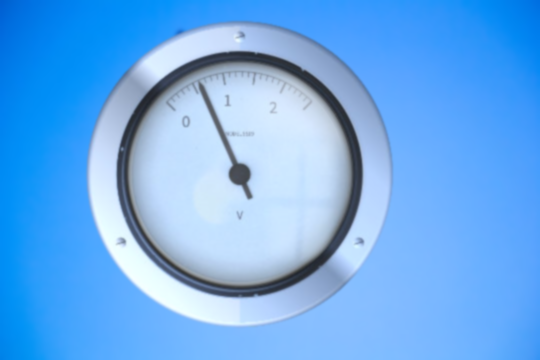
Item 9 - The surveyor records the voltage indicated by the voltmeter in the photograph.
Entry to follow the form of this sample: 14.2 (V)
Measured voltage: 0.6 (V)
